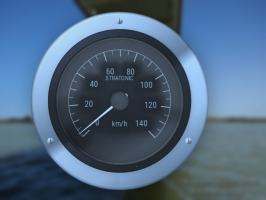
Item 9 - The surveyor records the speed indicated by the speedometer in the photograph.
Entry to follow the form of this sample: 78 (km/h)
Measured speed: 2.5 (km/h)
